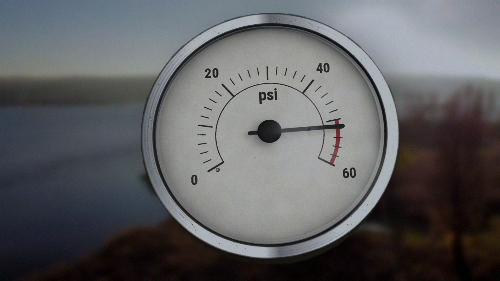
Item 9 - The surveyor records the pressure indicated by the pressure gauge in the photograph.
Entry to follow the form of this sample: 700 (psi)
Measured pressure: 52 (psi)
